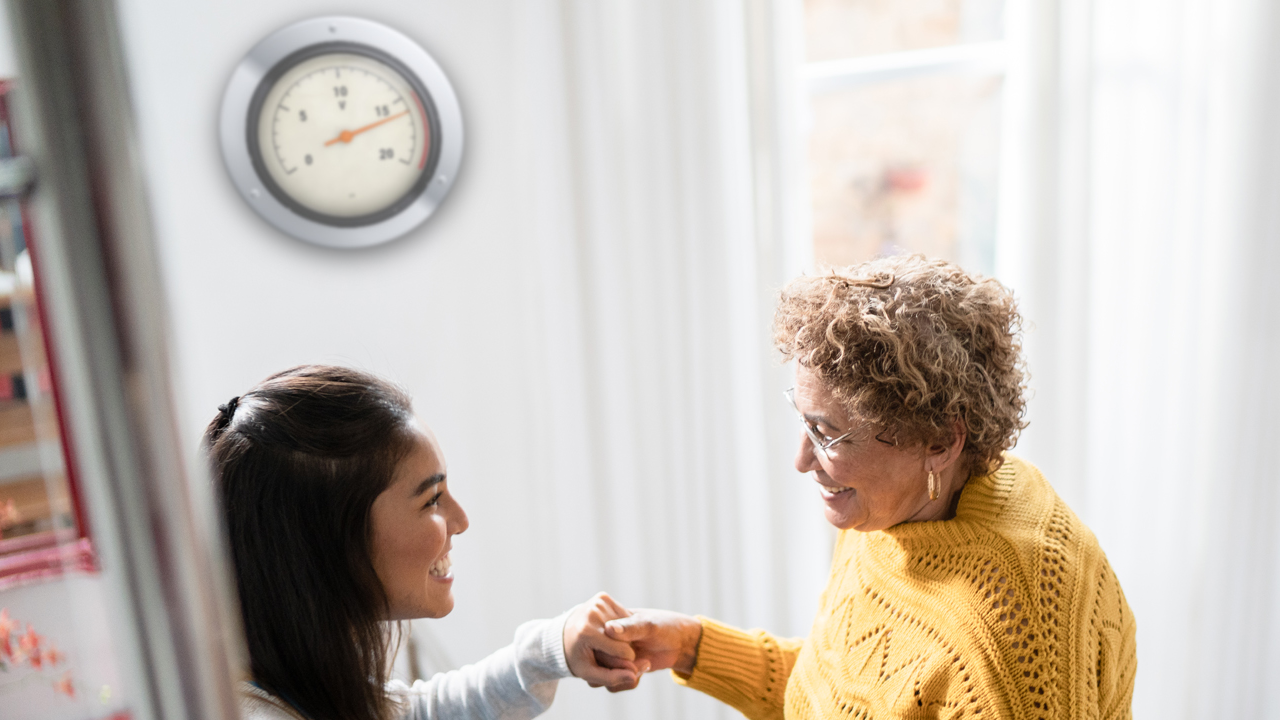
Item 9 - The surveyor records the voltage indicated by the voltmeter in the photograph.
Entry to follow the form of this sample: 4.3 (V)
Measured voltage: 16 (V)
